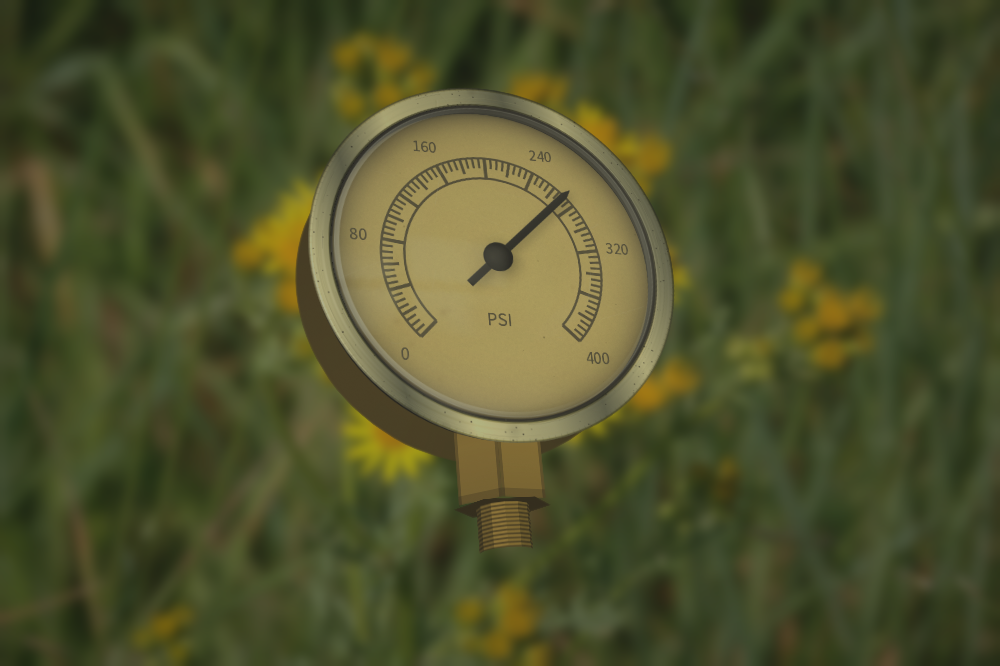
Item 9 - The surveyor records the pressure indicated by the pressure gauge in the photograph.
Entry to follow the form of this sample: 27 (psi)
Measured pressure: 270 (psi)
